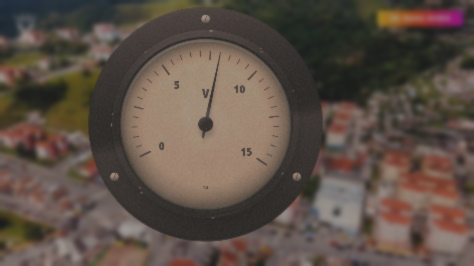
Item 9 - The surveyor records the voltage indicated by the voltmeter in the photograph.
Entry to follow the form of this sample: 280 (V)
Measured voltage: 8 (V)
